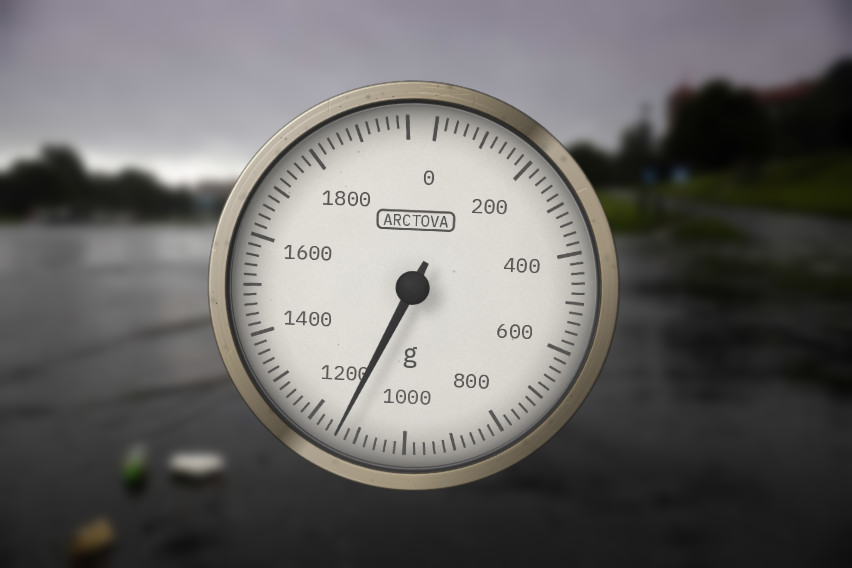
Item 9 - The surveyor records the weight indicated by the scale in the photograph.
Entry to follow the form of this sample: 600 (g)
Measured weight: 1140 (g)
